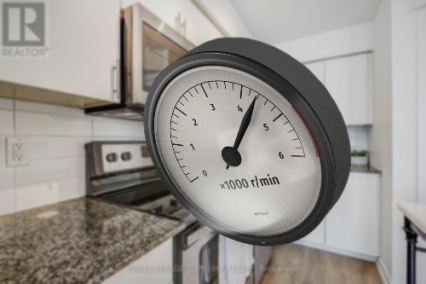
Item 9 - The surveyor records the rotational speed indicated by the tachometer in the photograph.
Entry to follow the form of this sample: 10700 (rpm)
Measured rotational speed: 4400 (rpm)
